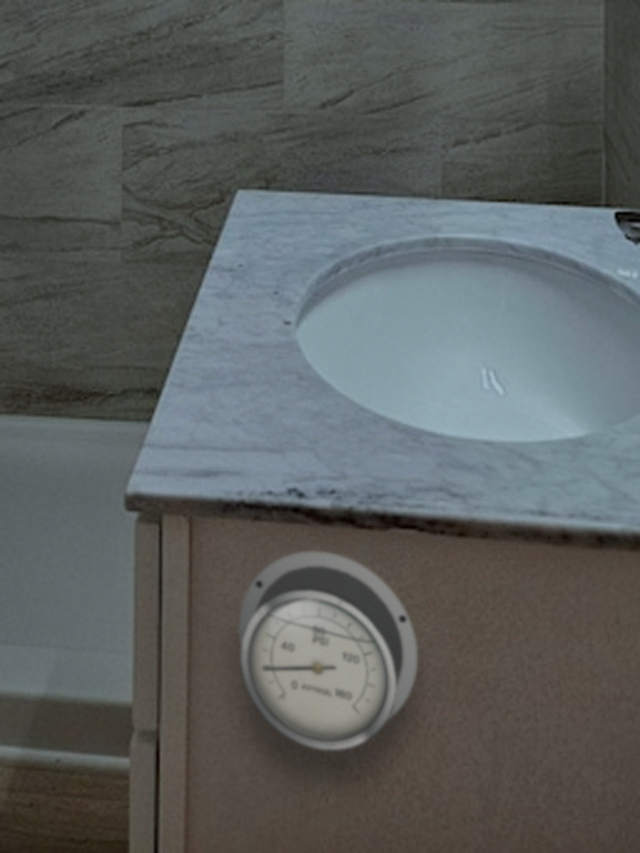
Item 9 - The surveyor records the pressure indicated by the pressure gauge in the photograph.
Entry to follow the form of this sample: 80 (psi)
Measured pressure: 20 (psi)
